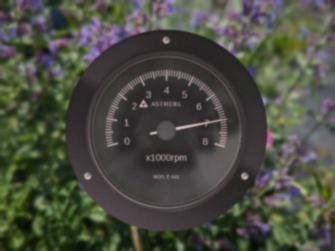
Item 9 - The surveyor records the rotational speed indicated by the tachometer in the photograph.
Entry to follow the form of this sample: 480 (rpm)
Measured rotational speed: 7000 (rpm)
